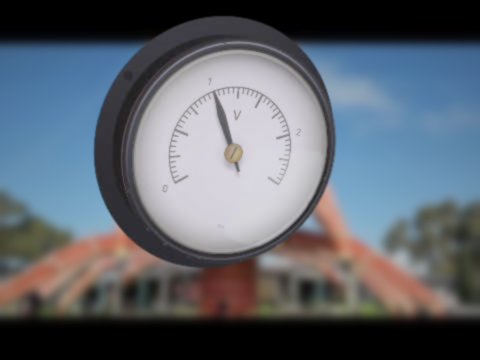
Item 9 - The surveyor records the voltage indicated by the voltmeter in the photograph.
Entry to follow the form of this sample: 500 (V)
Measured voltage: 1 (V)
